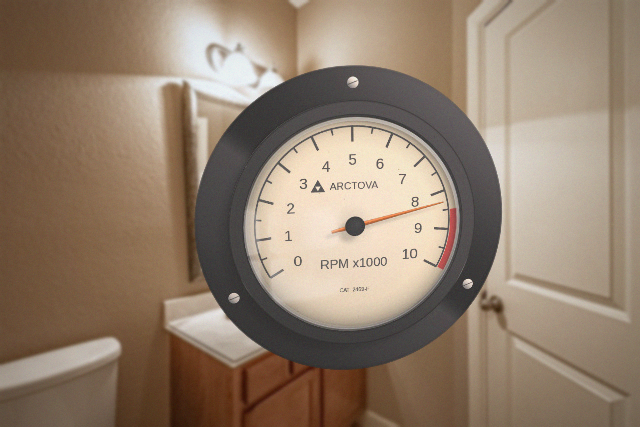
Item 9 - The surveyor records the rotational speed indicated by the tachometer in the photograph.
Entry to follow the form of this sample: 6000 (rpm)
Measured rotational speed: 8250 (rpm)
